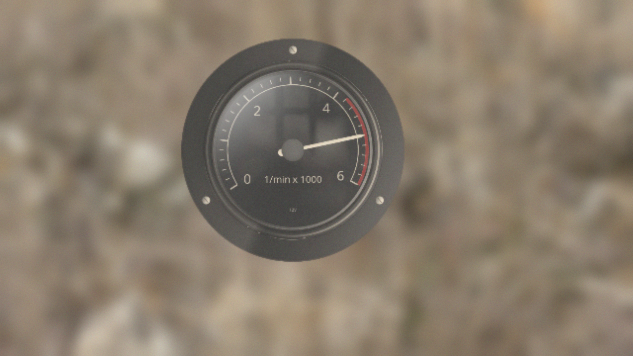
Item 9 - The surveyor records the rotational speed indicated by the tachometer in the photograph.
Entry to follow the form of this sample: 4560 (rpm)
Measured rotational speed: 5000 (rpm)
